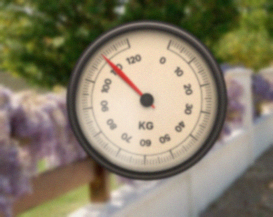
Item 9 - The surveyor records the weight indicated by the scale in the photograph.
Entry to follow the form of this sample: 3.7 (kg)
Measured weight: 110 (kg)
